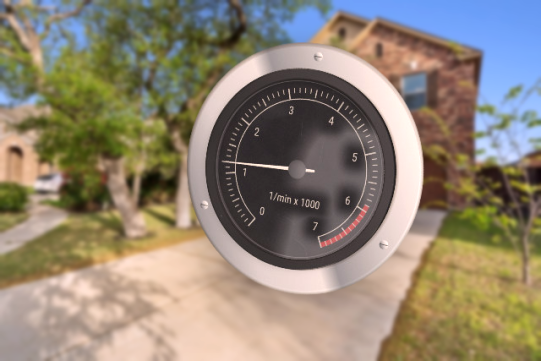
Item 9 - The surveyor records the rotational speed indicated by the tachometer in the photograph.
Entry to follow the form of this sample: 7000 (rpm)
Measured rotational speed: 1200 (rpm)
